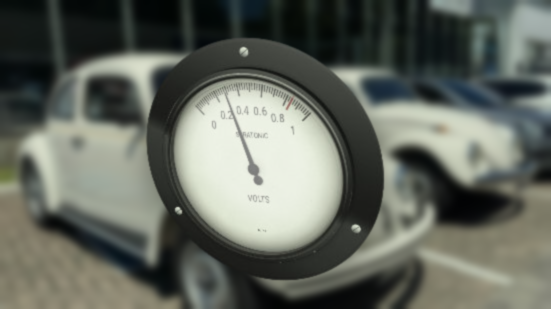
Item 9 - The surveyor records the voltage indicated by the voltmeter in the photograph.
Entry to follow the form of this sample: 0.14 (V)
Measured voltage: 0.3 (V)
